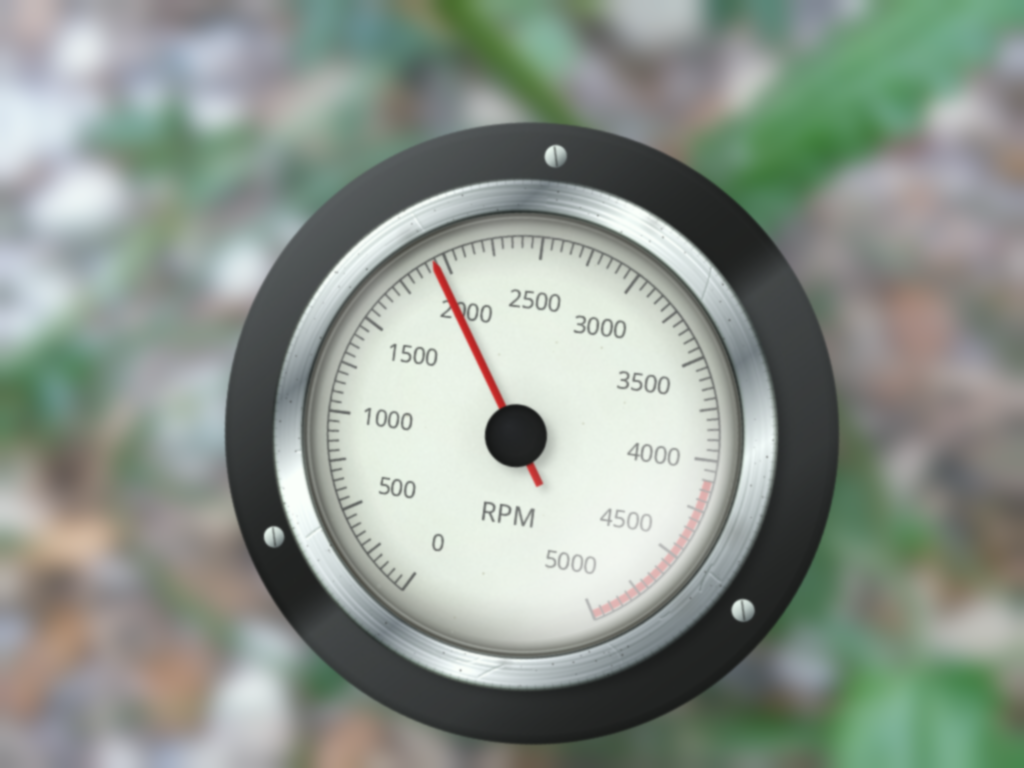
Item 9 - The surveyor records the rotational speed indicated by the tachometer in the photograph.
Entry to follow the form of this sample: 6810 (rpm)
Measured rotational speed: 1950 (rpm)
